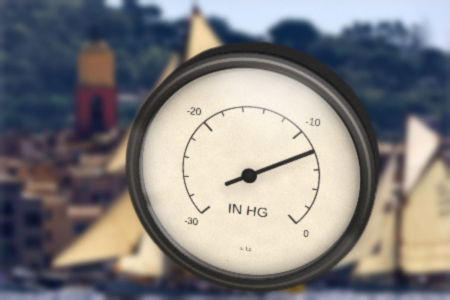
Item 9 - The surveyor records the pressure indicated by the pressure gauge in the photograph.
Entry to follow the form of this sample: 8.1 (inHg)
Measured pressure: -8 (inHg)
